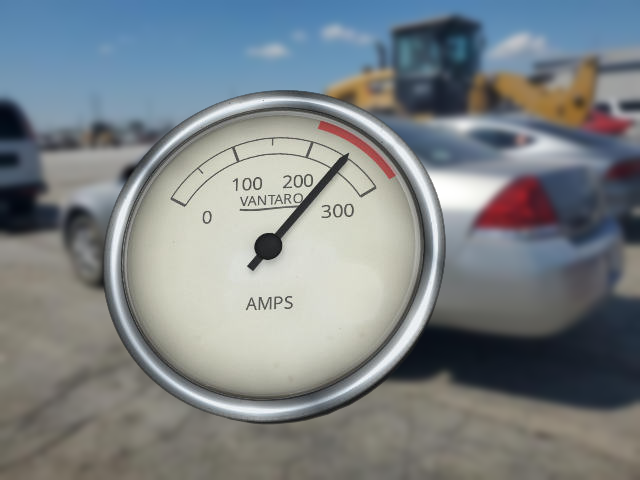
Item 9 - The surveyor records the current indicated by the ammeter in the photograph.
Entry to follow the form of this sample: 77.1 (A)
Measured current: 250 (A)
